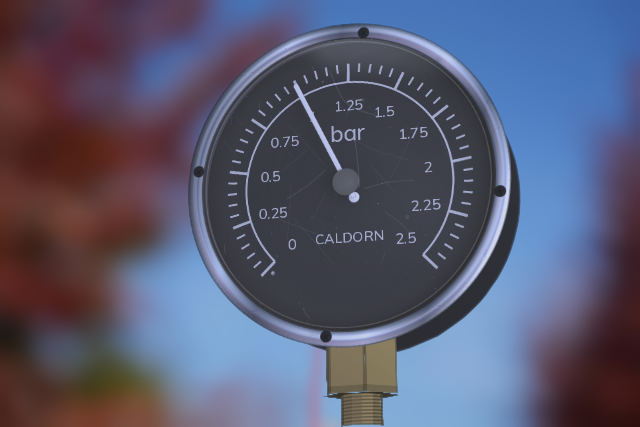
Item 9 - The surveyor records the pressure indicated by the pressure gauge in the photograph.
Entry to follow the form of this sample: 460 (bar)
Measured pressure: 1 (bar)
